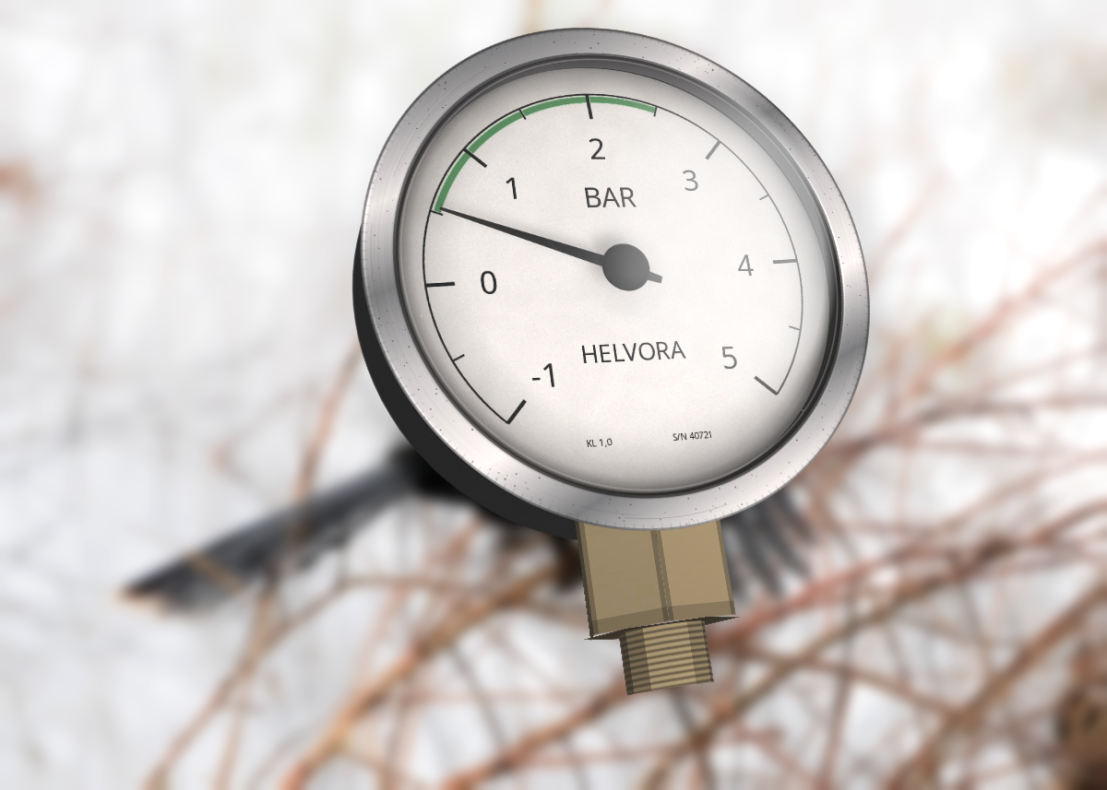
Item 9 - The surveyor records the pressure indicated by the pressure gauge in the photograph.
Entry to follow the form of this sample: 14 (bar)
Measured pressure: 0.5 (bar)
